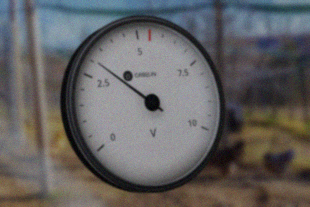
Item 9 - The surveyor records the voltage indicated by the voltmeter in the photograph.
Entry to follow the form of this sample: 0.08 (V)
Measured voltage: 3 (V)
